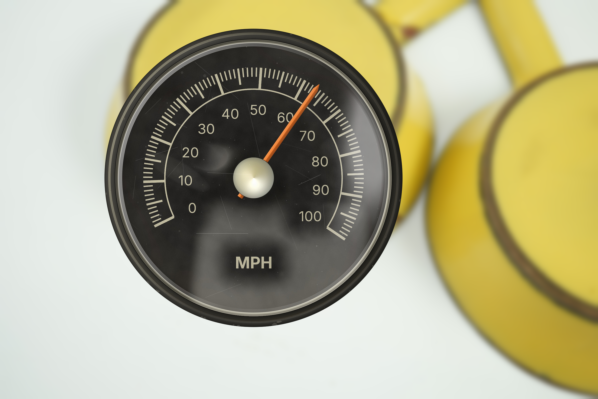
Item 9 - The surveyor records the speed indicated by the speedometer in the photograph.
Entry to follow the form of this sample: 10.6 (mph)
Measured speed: 63 (mph)
